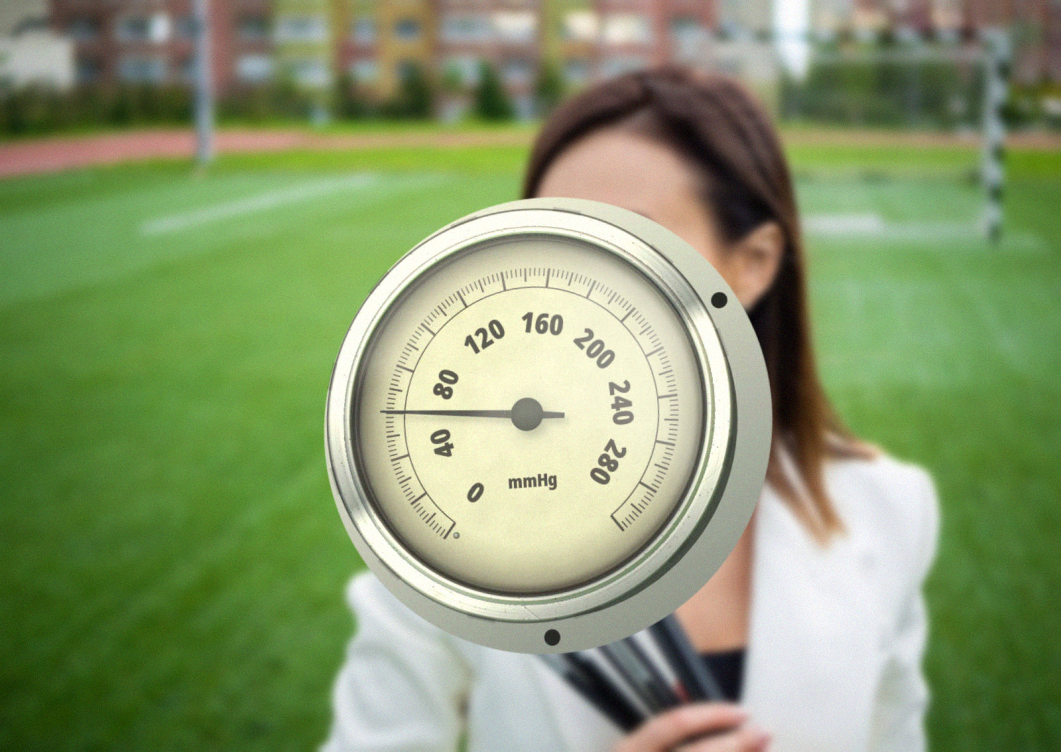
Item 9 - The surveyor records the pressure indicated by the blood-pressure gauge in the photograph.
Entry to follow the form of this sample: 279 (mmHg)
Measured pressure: 60 (mmHg)
